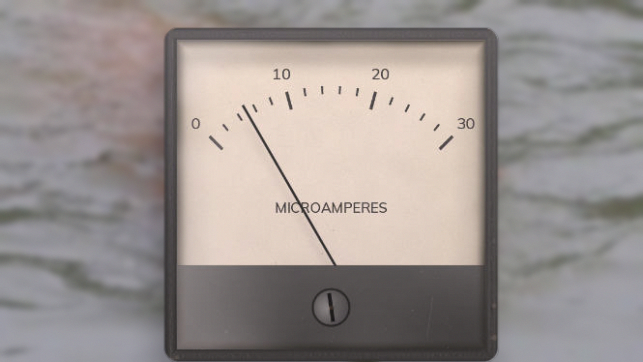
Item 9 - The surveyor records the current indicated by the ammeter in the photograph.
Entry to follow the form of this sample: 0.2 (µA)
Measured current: 5 (µA)
